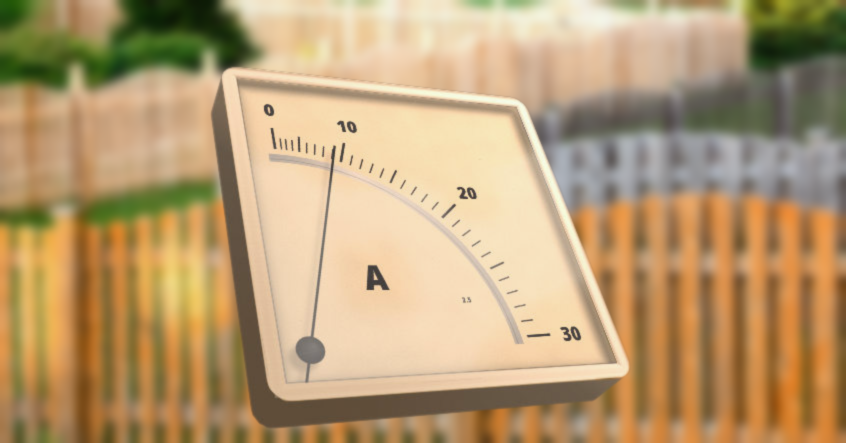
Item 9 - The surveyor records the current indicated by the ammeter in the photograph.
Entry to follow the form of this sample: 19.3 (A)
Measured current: 9 (A)
